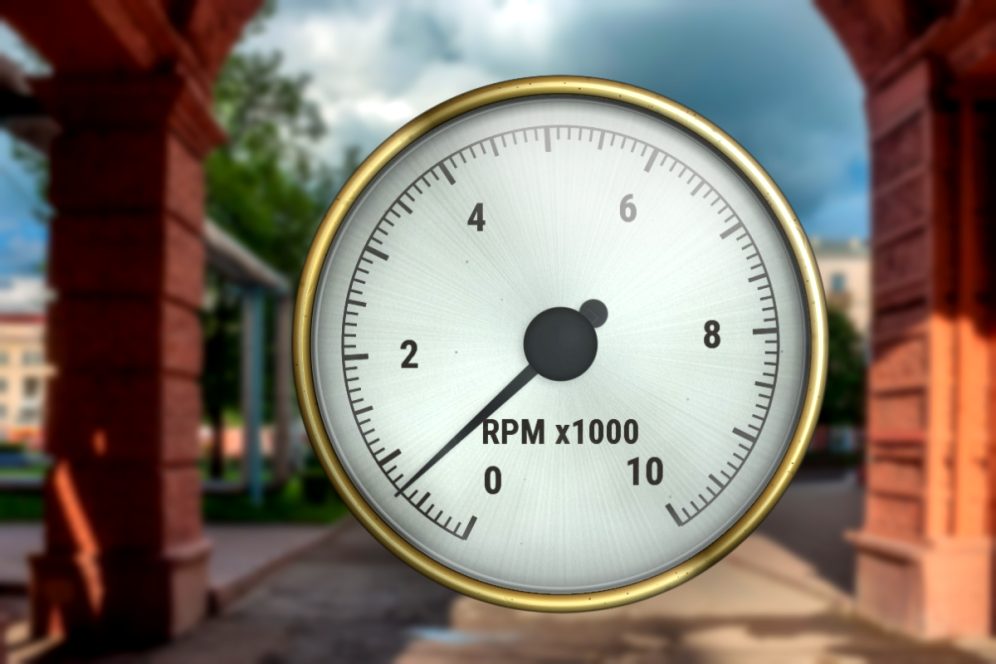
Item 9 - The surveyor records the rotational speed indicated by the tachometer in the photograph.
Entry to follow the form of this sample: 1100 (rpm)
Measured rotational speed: 700 (rpm)
